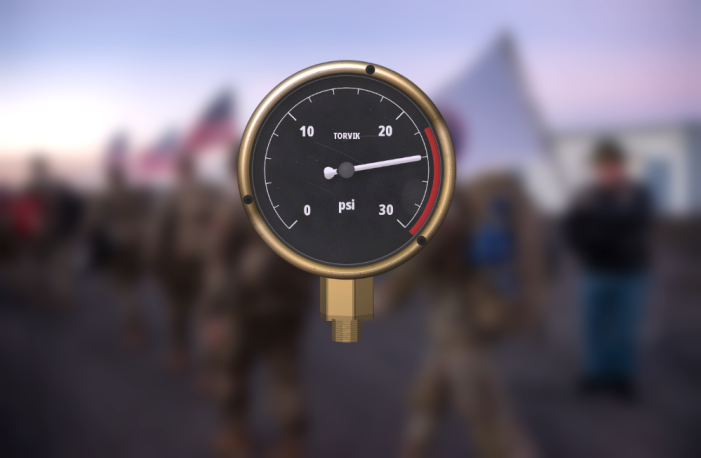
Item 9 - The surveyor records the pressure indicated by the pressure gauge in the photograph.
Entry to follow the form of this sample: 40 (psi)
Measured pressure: 24 (psi)
